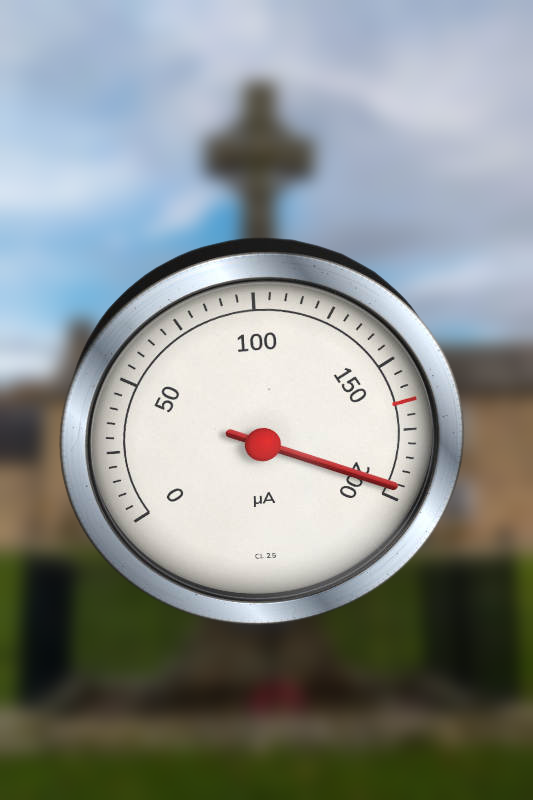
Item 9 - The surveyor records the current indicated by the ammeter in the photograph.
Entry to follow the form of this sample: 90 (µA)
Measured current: 195 (µA)
